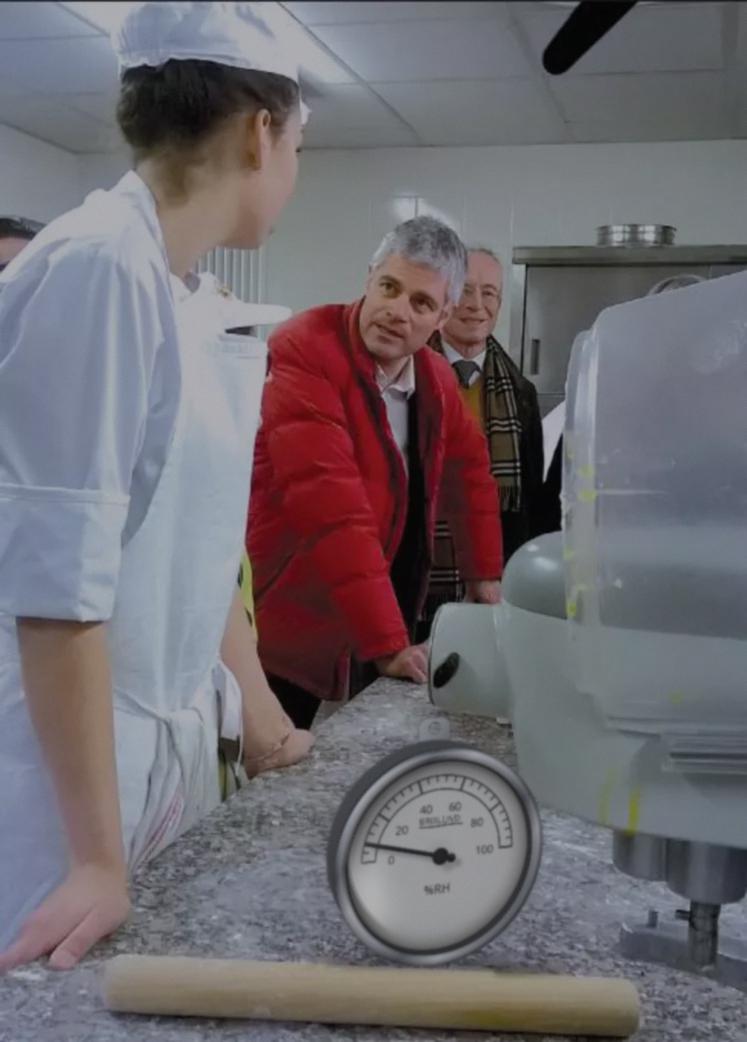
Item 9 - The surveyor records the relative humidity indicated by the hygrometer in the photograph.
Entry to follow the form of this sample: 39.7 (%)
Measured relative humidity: 8 (%)
